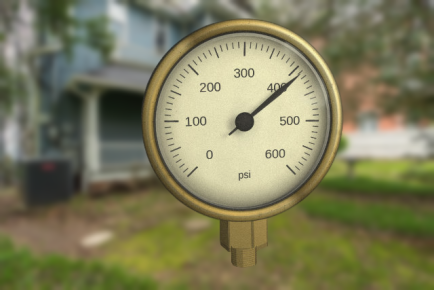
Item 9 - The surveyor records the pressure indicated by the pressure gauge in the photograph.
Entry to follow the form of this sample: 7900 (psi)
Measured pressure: 410 (psi)
